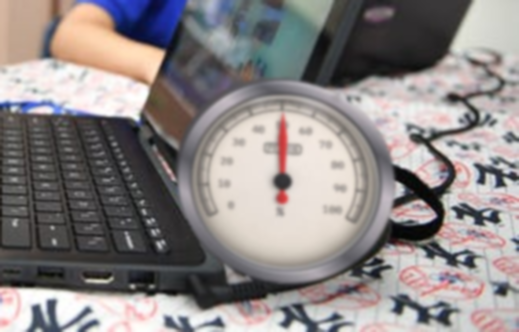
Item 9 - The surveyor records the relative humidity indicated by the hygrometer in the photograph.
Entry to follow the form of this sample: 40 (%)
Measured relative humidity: 50 (%)
